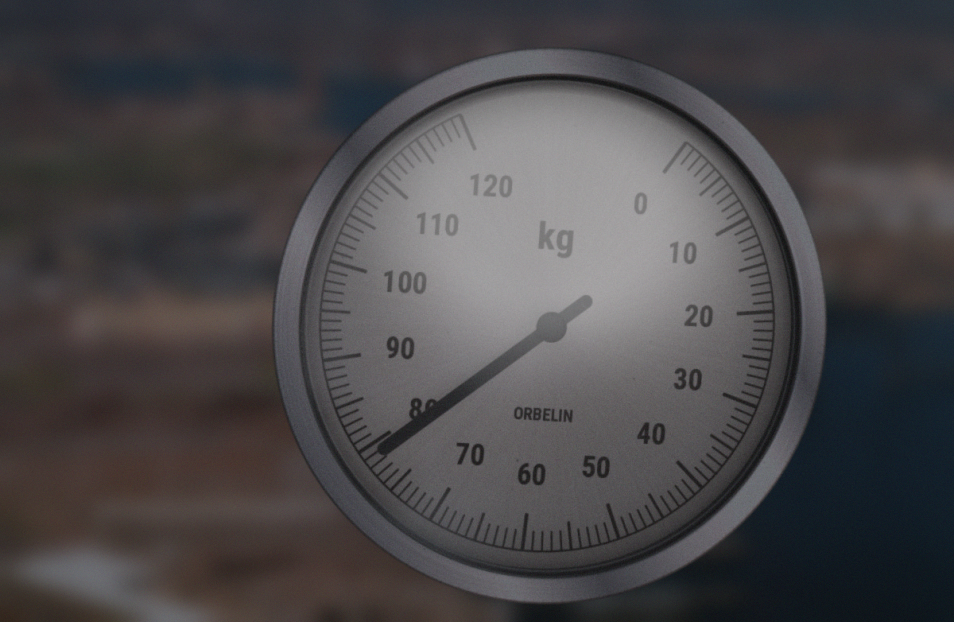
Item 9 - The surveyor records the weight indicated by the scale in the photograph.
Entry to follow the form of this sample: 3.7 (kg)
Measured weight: 79 (kg)
